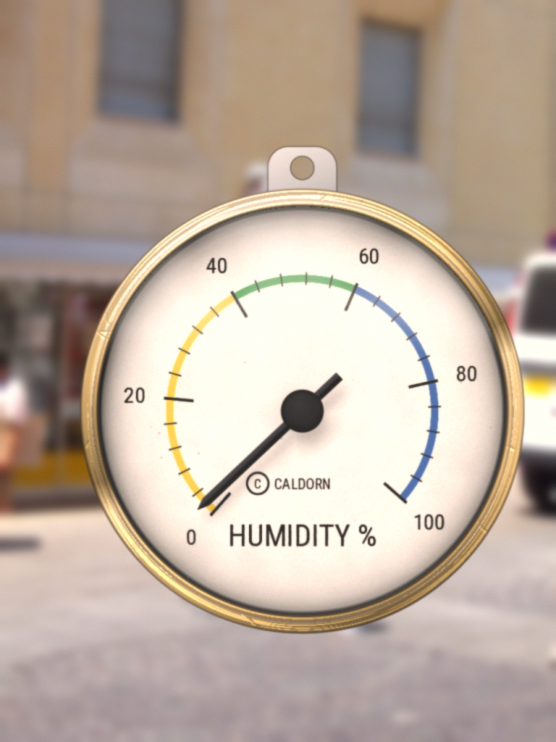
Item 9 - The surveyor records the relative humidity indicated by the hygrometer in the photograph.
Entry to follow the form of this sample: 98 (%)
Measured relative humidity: 2 (%)
